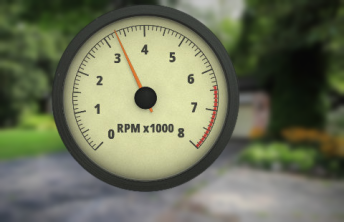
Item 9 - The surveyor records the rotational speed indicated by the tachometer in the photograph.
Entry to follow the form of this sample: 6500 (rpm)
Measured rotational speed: 3300 (rpm)
